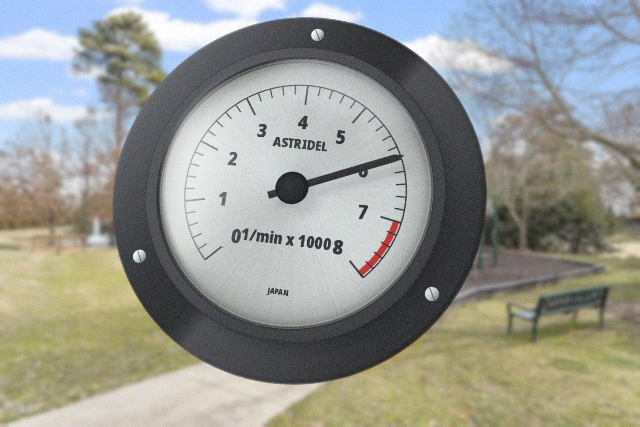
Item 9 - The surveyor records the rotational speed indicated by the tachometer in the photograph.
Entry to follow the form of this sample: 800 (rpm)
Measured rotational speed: 6000 (rpm)
